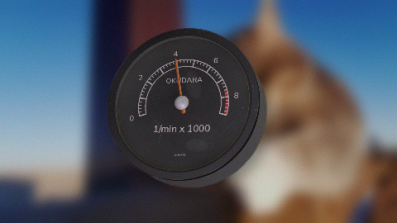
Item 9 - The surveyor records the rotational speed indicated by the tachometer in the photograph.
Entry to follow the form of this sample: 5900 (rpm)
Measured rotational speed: 4000 (rpm)
